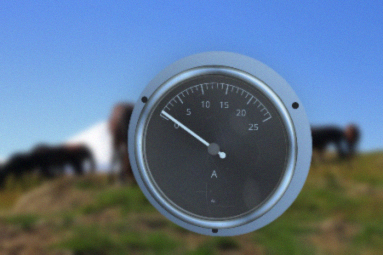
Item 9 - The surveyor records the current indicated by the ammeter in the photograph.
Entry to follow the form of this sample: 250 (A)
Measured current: 1 (A)
